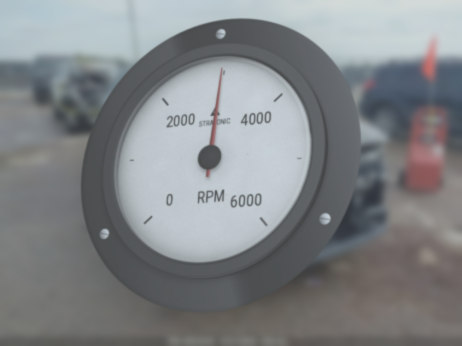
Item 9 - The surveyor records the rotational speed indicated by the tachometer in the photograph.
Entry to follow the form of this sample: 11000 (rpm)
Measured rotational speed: 3000 (rpm)
